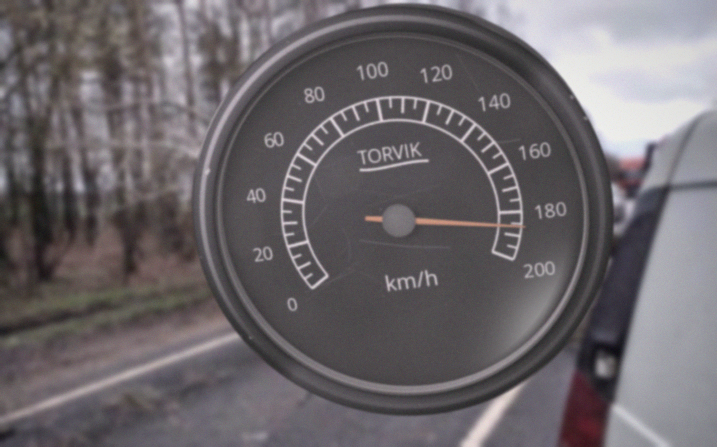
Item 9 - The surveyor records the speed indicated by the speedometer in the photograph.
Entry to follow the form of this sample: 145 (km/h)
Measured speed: 185 (km/h)
